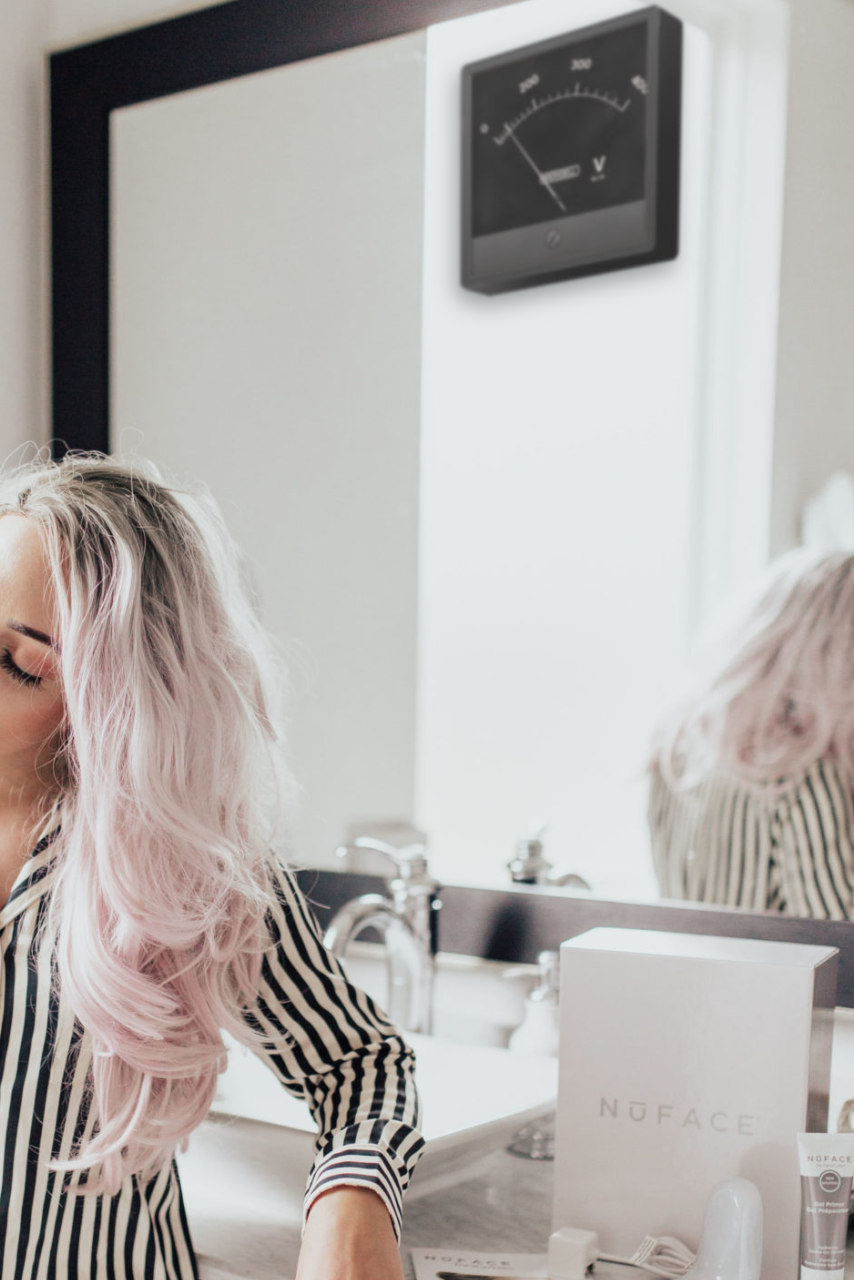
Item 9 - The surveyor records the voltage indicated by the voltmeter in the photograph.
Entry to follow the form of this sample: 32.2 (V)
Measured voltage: 100 (V)
